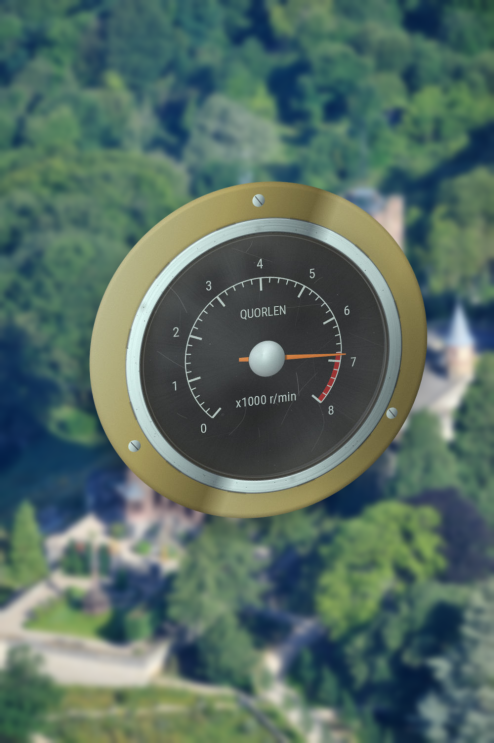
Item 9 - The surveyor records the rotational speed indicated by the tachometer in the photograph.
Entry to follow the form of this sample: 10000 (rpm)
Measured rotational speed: 6800 (rpm)
